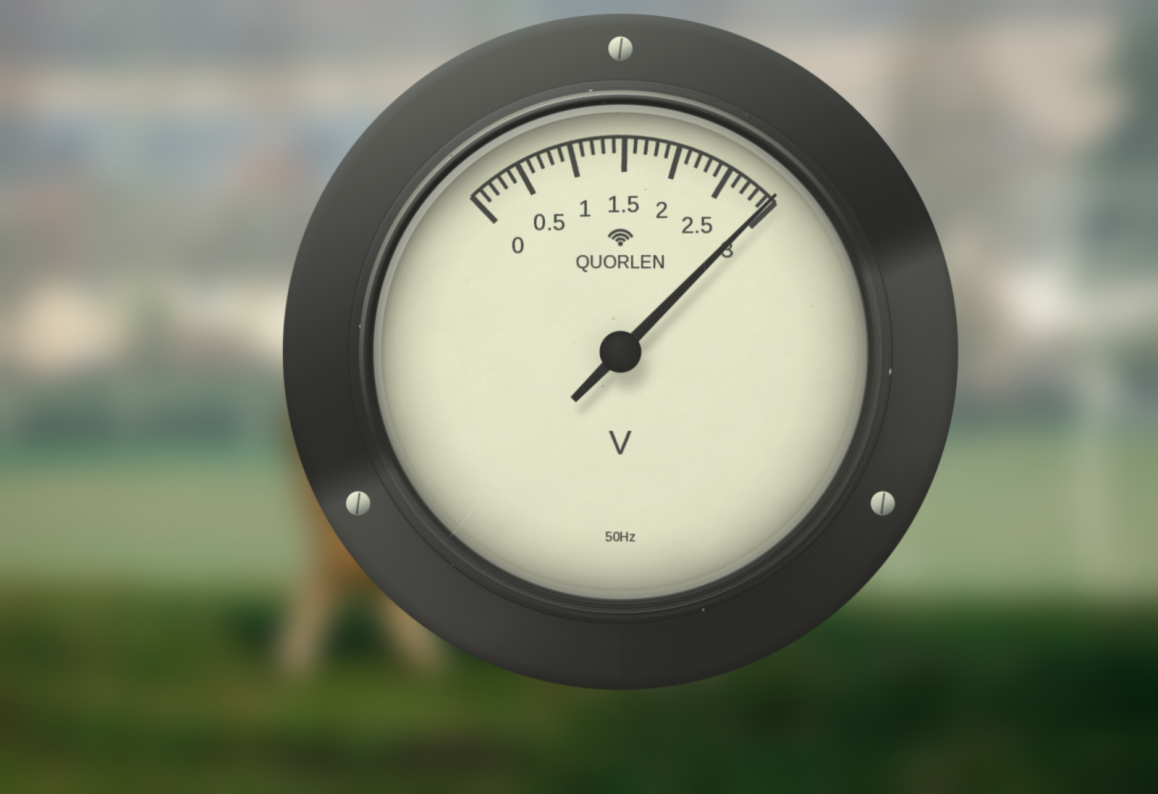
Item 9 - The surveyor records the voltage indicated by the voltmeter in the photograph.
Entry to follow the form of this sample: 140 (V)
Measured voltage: 2.95 (V)
